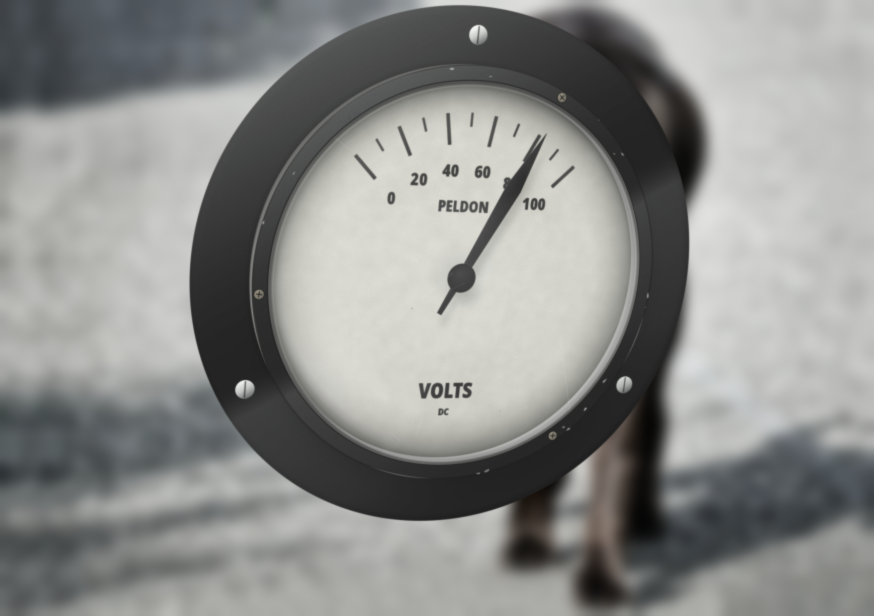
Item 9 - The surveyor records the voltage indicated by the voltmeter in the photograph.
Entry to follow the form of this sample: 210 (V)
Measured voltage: 80 (V)
